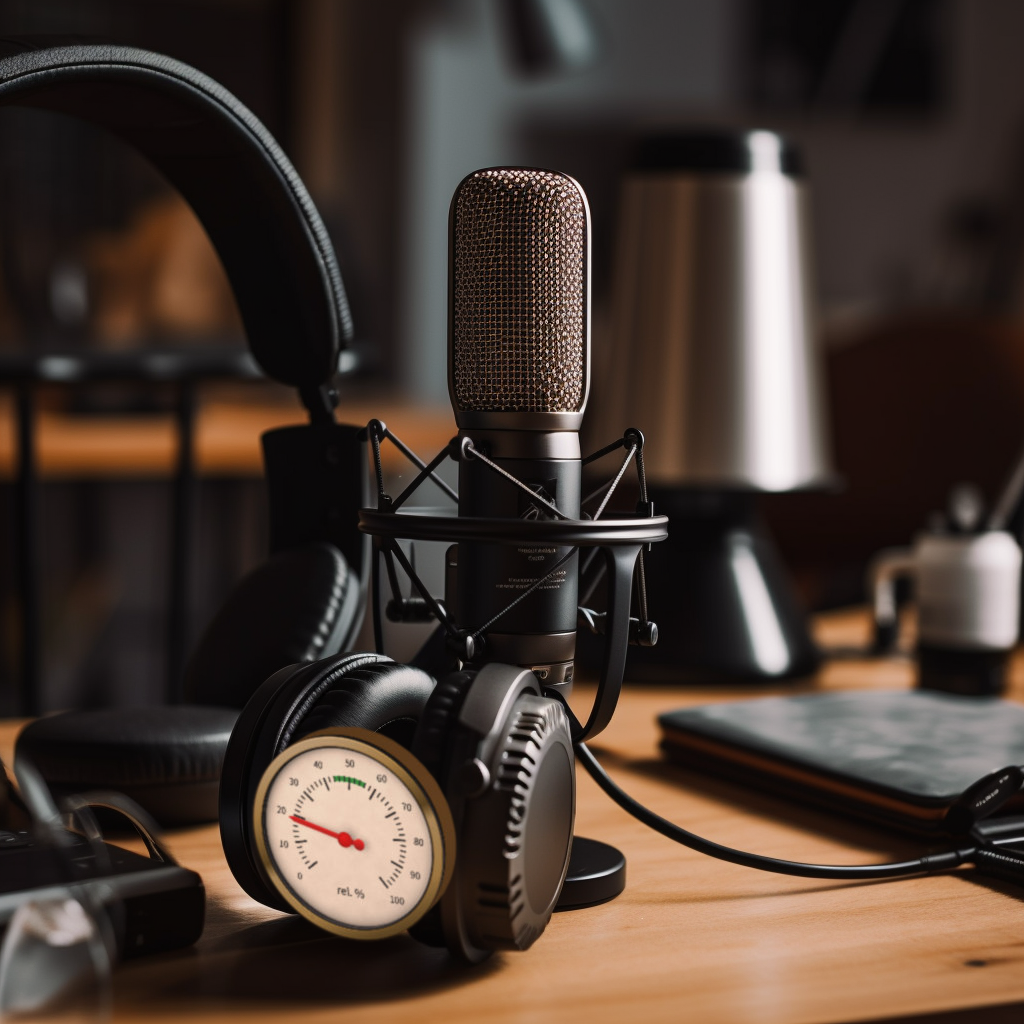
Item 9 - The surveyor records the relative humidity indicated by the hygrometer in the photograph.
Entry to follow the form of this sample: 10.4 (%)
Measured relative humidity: 20 (%)
